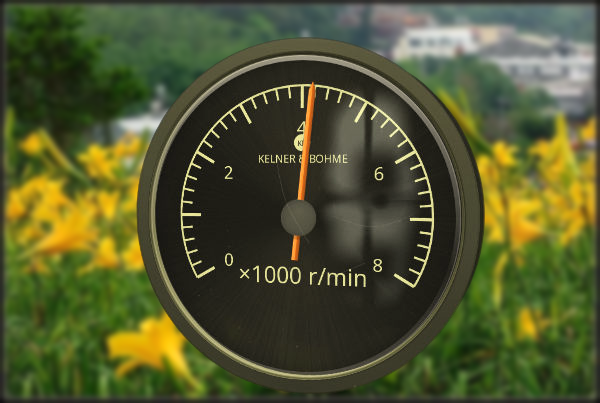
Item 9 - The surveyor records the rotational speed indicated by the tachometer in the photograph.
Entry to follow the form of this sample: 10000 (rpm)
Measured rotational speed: 4200 (rpm)
